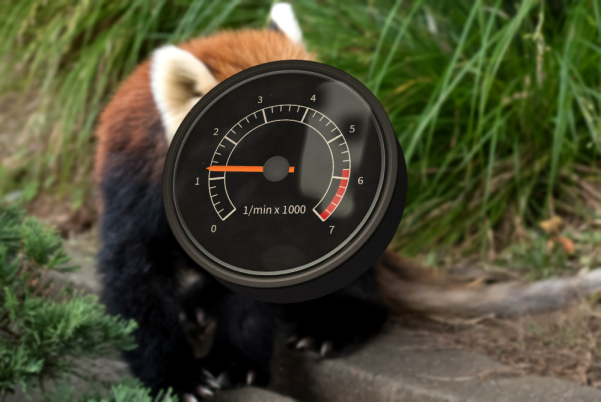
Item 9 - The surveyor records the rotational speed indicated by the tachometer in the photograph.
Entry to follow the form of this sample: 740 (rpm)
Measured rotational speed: 1200 (rpm)
